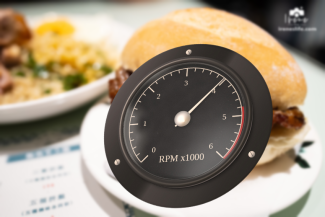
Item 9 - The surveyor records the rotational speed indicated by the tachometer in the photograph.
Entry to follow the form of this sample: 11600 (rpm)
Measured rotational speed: 4000 (rpm)
